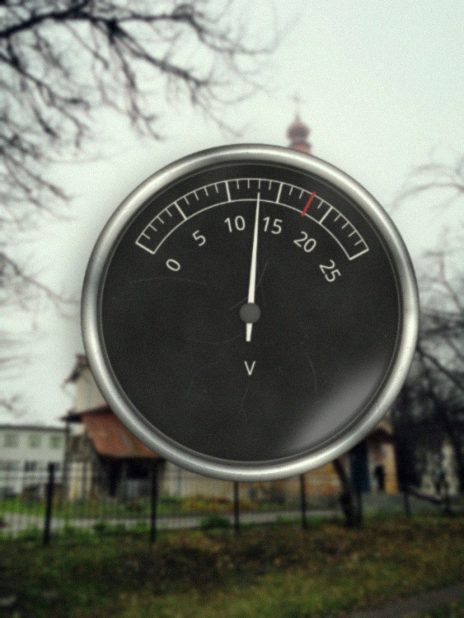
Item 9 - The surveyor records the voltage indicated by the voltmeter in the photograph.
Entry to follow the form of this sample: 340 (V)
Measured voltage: 13 (V)
